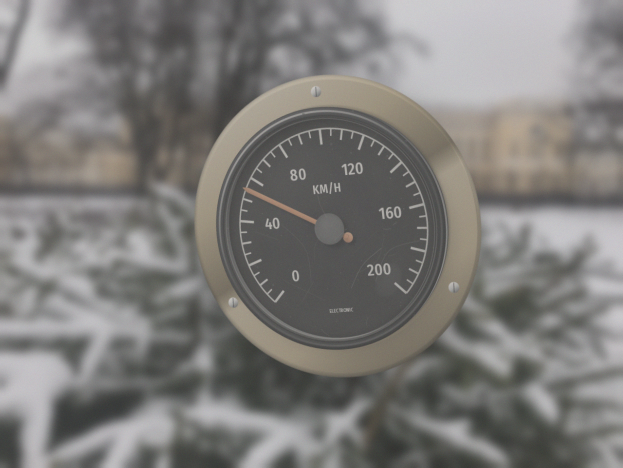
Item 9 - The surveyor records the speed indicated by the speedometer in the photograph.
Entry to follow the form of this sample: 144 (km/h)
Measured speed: 55 (km/h)
